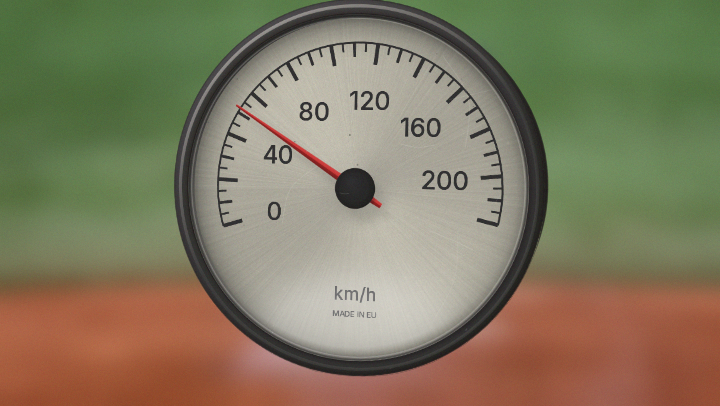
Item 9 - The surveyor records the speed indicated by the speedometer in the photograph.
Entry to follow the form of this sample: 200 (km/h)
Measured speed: 52.5 (km/h)
